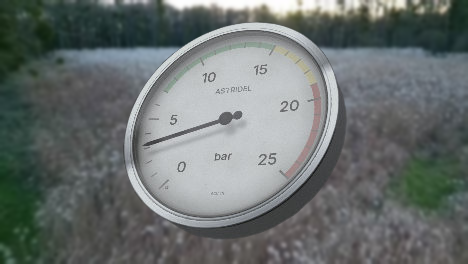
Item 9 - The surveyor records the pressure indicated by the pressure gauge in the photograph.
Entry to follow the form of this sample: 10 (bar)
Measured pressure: 3 (bar)
